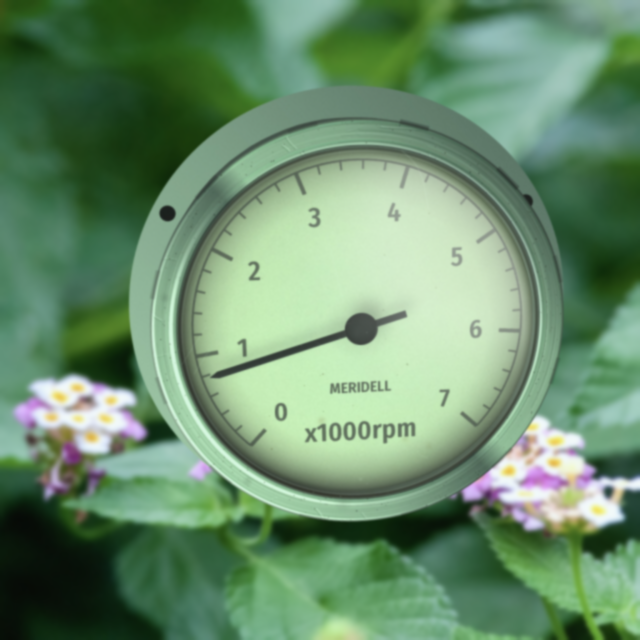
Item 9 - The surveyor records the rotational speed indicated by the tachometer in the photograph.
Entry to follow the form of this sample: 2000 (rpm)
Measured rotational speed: 800 (rpm)
